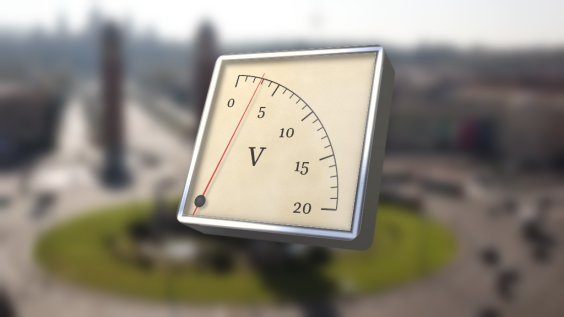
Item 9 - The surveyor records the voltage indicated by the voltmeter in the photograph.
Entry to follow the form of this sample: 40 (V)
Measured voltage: 3 (V)
